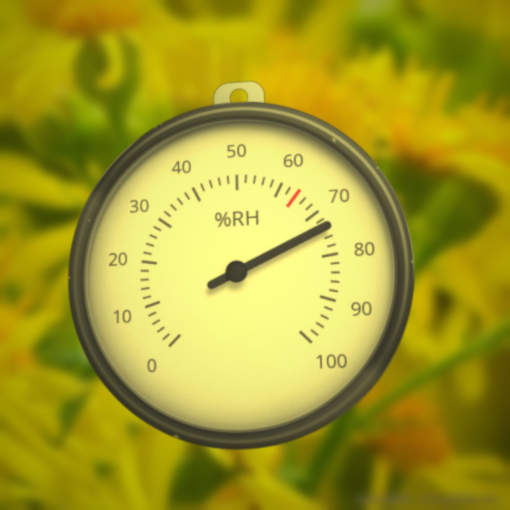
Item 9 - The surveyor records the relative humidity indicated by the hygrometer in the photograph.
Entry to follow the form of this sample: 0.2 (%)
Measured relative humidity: 74 (%)
